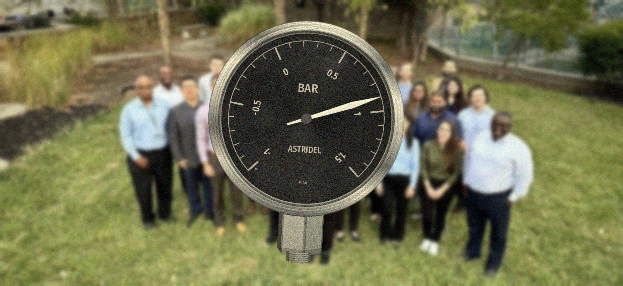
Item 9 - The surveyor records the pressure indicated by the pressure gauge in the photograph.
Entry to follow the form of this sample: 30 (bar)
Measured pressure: 0.9 (bar)
